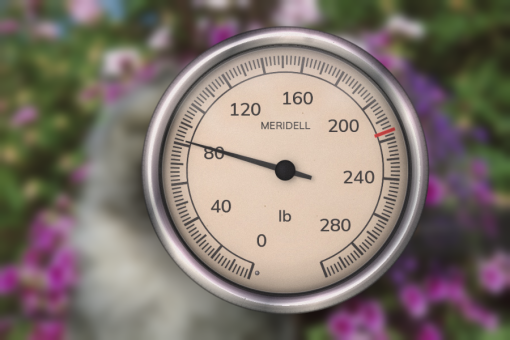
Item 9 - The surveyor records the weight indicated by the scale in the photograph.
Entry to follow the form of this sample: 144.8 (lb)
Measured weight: 82 (lb)
